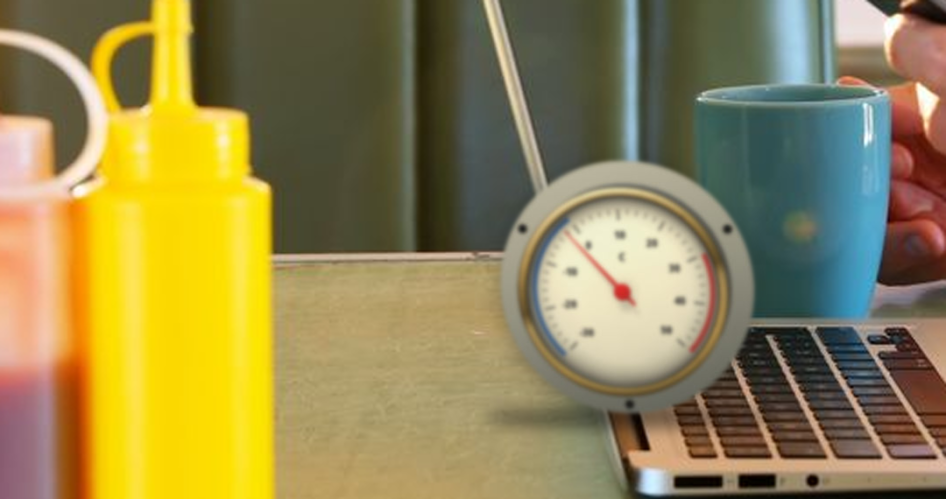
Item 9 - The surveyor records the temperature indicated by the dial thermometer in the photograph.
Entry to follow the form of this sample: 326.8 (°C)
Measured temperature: -2 (°C)
